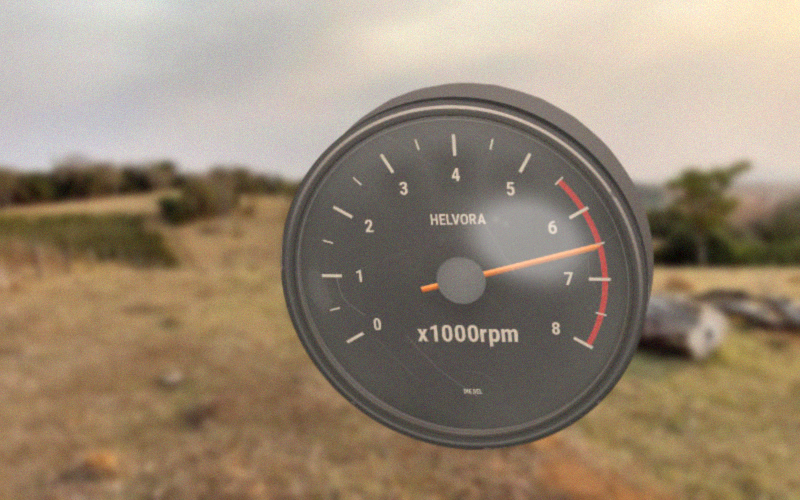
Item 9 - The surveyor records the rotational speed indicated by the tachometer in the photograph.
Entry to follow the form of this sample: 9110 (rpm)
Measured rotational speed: 6500 (rpm)
